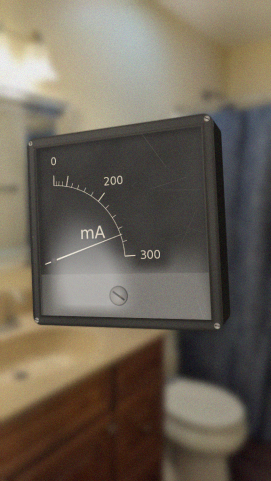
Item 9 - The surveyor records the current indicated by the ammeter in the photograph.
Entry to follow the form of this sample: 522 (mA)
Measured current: 270 (mA)
